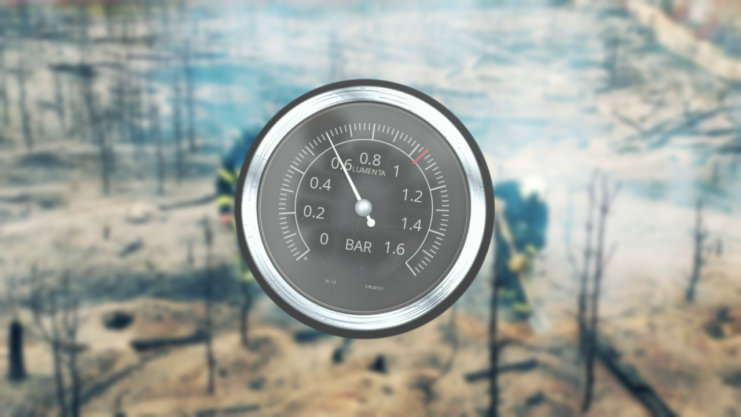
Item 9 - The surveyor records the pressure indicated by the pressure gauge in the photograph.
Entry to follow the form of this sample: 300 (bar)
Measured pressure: 0.6 (bar)
